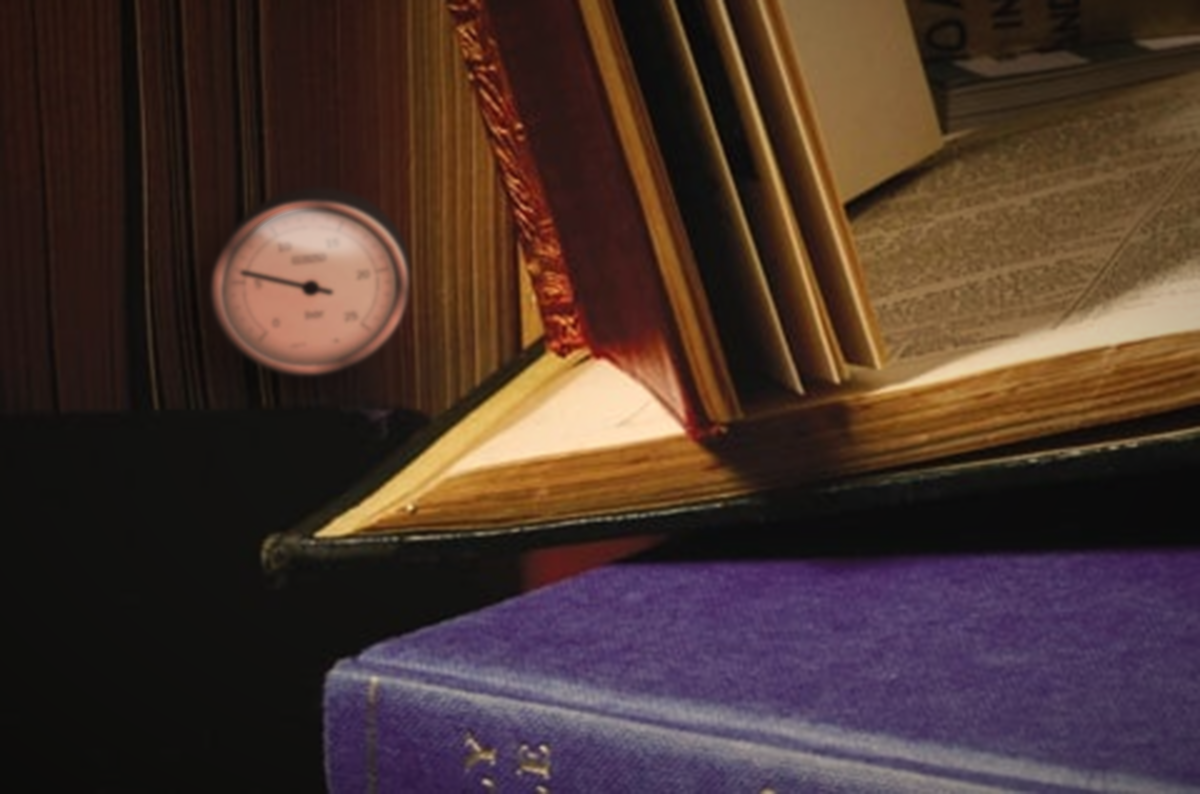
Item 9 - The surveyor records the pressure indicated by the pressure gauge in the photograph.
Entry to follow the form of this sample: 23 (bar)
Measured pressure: 6 (bar)
